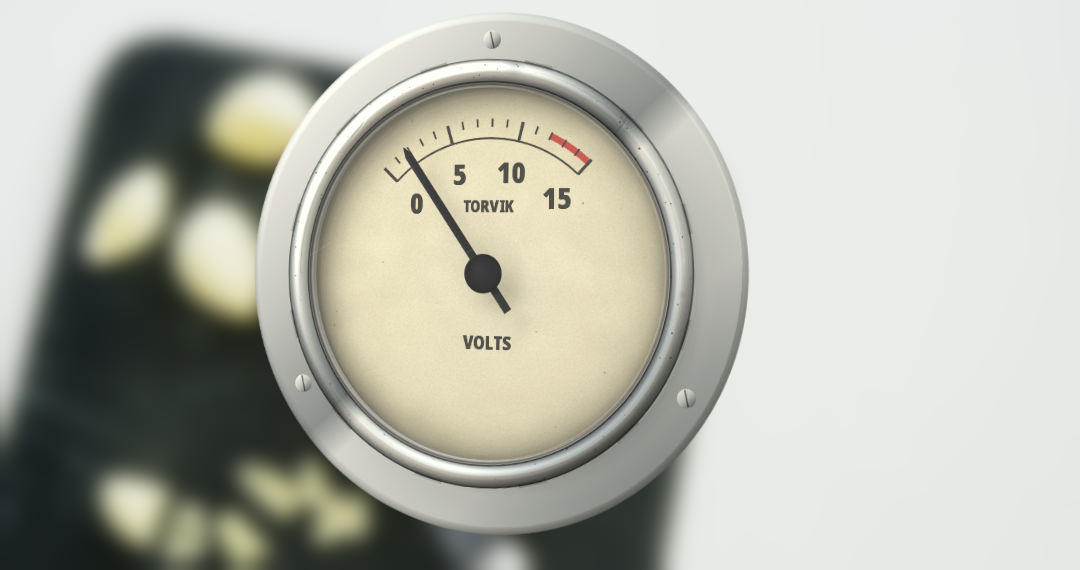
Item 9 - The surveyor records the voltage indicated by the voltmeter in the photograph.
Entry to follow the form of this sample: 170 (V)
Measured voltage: 2 (V)
